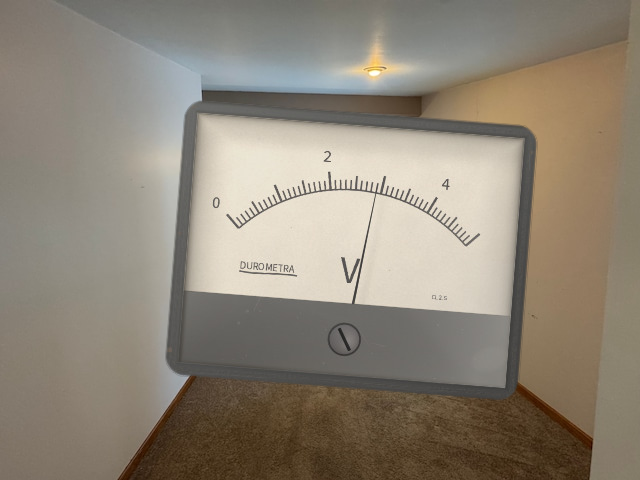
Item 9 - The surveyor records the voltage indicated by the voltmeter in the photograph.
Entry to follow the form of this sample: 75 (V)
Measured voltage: 2.9 (V)
